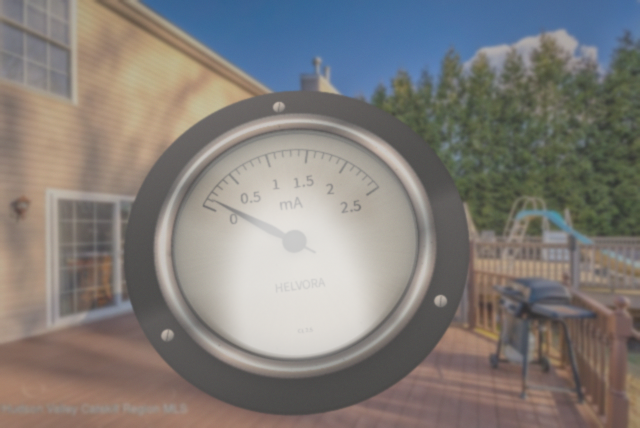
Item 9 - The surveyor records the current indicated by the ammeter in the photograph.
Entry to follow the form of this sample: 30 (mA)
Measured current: 0.1 (mA)
